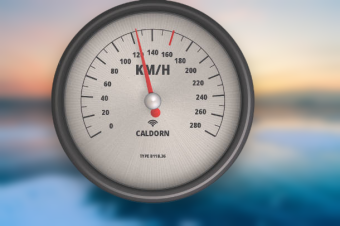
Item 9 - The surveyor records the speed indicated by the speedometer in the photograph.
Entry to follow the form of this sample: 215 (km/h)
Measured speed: 125 (km/h)
